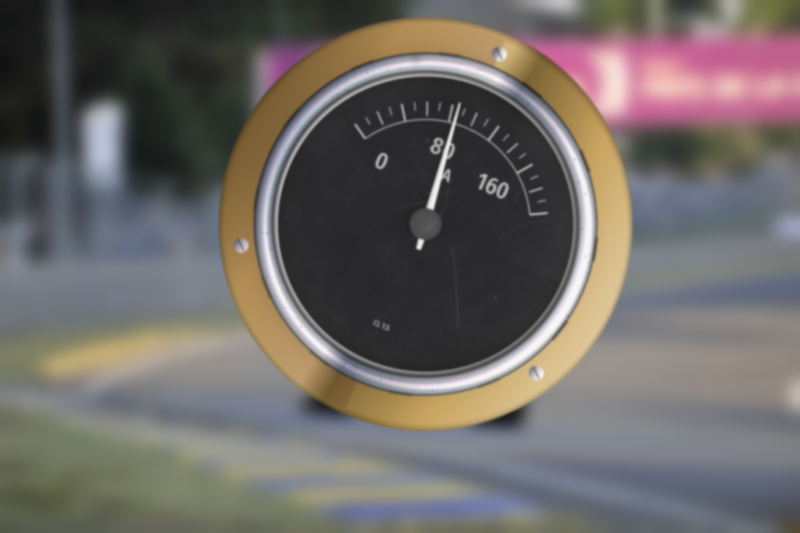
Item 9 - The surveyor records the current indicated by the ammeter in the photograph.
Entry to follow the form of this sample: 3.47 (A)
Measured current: 85 (A)
